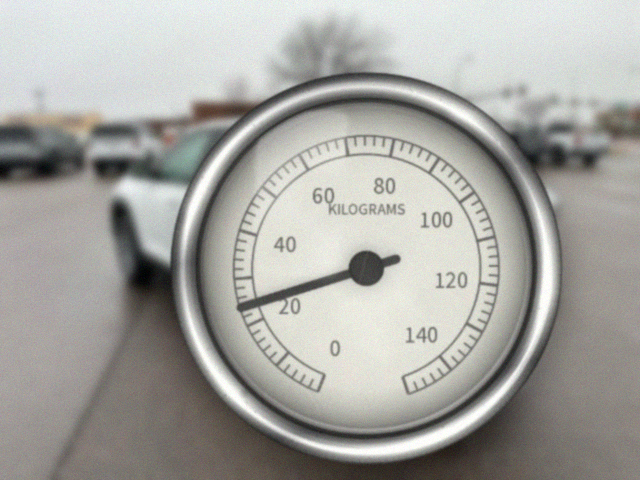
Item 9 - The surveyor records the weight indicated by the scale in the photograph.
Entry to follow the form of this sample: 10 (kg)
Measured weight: 24 (kg)
